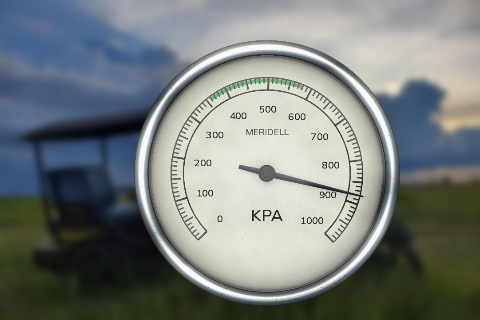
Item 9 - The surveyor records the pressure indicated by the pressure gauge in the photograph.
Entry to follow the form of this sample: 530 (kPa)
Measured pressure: 880 (kPa)
